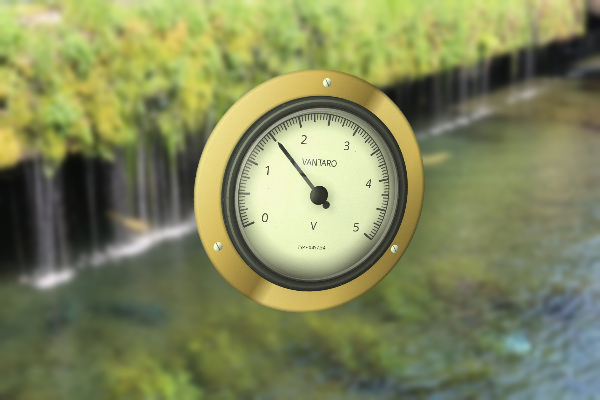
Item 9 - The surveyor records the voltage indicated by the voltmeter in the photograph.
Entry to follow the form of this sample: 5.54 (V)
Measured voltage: 1.5 (V)
